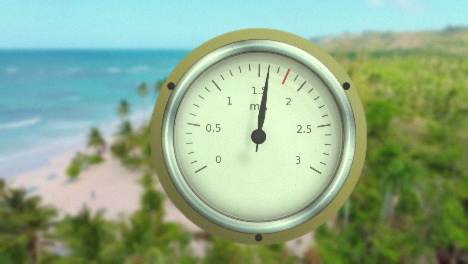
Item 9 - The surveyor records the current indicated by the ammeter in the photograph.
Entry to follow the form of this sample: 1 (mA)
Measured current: 1.6 (mA)
